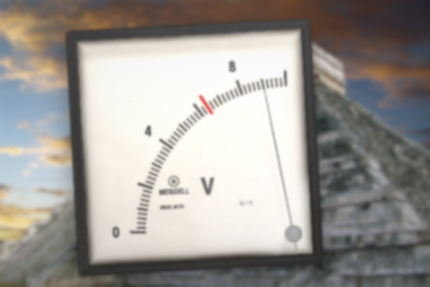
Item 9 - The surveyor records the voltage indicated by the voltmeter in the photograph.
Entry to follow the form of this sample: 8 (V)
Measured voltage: 9 (V)
